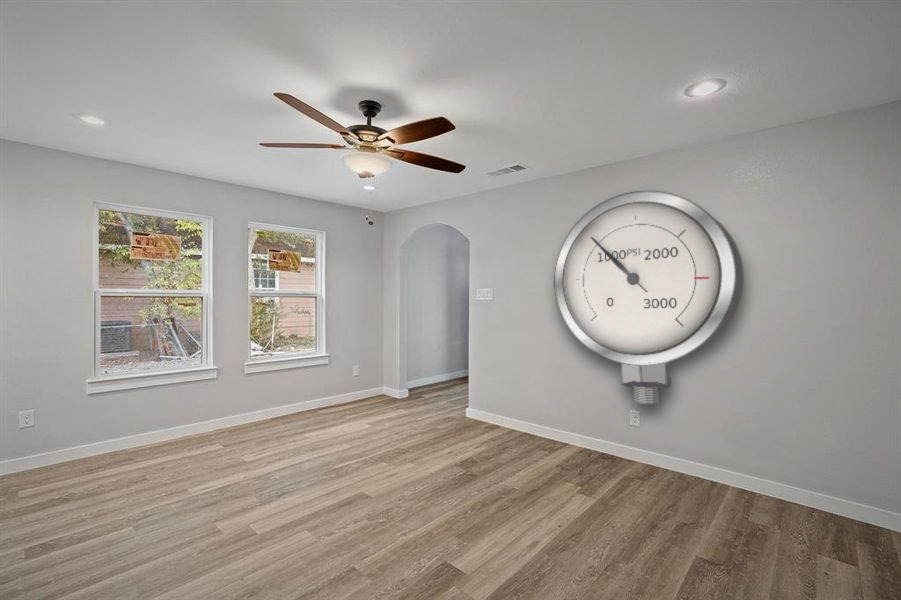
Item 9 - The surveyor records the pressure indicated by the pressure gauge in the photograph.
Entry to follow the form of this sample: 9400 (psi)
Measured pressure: 1000 (psi)
